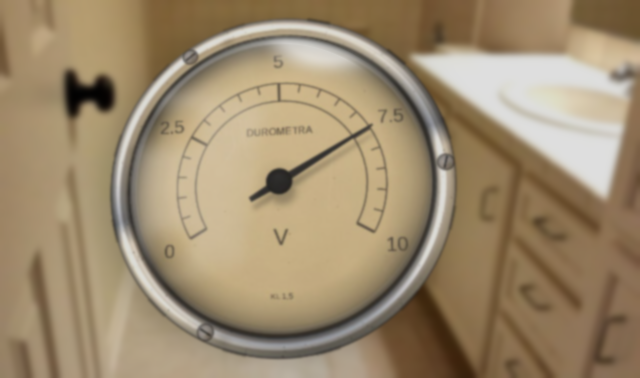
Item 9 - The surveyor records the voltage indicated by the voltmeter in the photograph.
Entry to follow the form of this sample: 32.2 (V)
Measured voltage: 7.5 (V)
